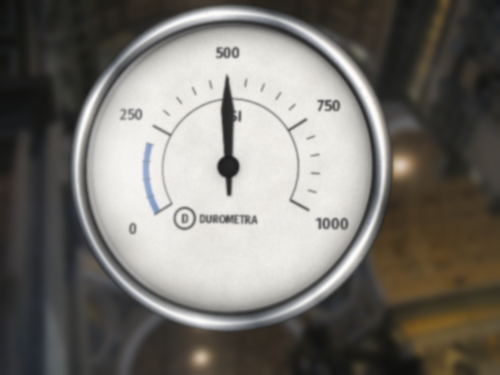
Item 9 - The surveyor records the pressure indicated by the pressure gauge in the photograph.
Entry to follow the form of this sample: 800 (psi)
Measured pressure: 500 (psi)
